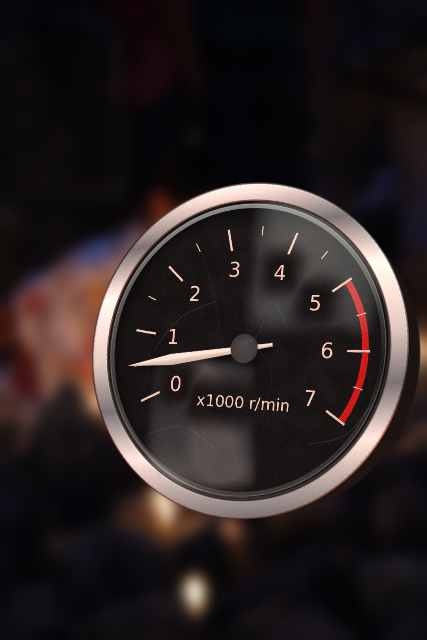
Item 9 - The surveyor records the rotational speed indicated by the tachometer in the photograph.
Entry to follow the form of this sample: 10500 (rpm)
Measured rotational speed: 500 (rpm)
